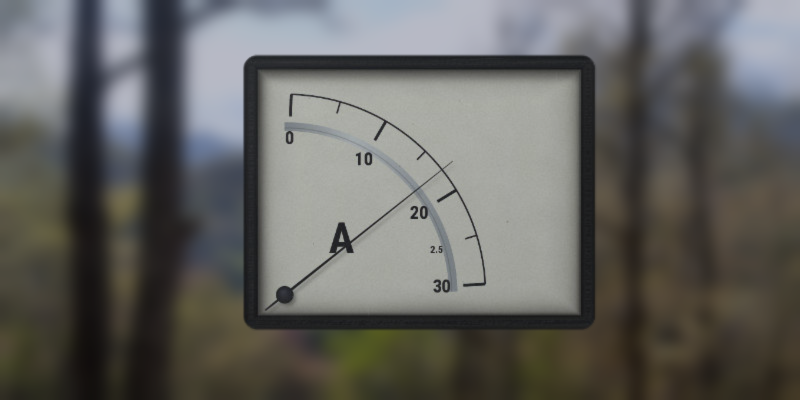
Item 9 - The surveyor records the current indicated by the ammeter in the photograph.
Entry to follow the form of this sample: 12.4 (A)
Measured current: 17.5 (A)
